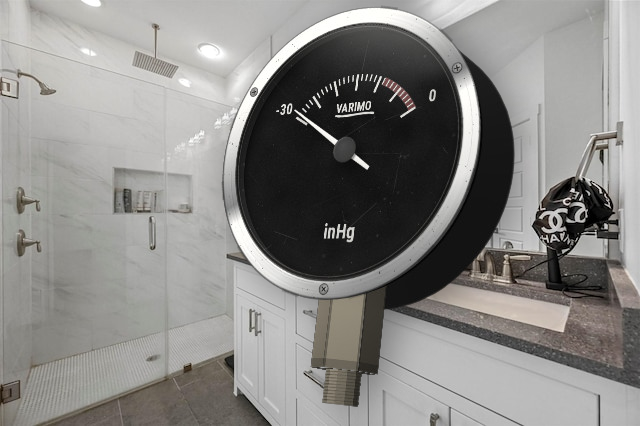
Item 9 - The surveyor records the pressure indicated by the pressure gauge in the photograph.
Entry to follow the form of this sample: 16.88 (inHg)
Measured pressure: -29 (inHg)
